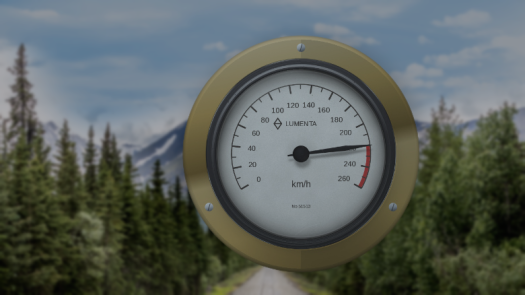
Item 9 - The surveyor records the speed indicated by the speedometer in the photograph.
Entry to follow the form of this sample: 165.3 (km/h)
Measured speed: 220 (km/h)
